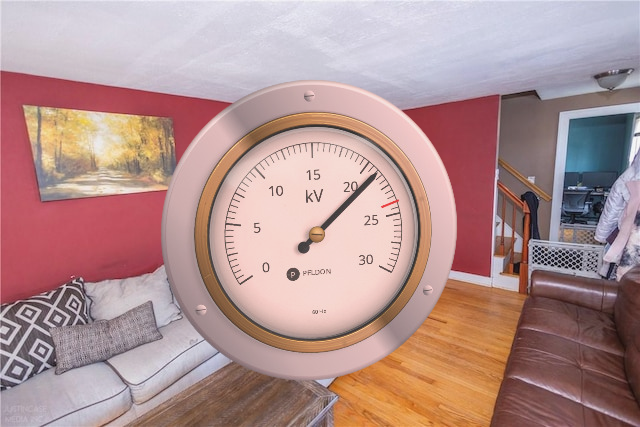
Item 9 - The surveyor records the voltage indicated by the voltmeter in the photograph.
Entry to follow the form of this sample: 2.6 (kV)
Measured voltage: 21 (kV)
